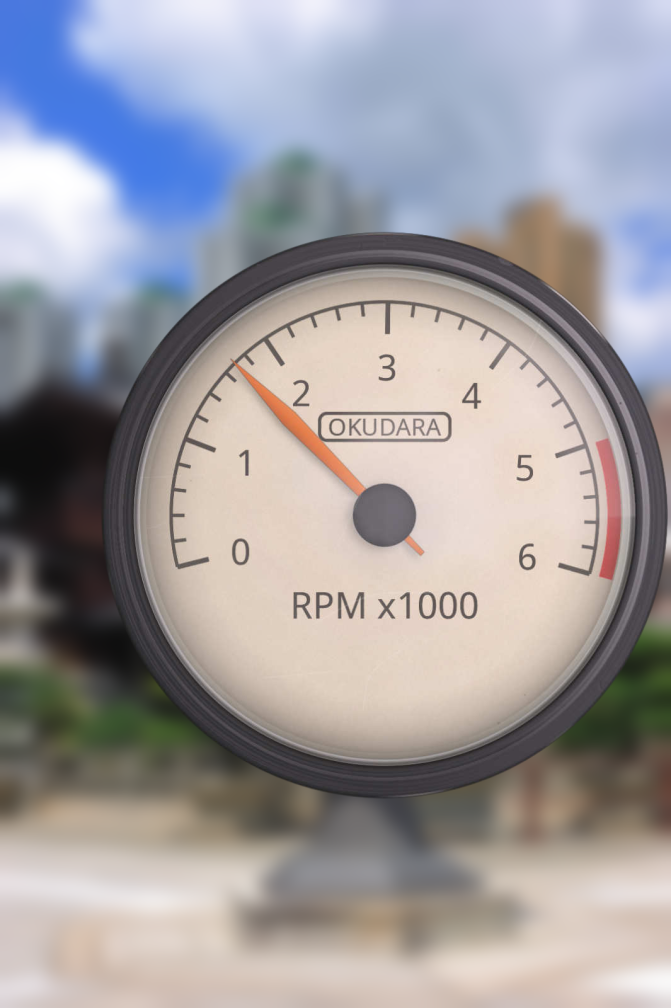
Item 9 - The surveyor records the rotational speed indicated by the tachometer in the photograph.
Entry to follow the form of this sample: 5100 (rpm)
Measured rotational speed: 1700 (rpm)
